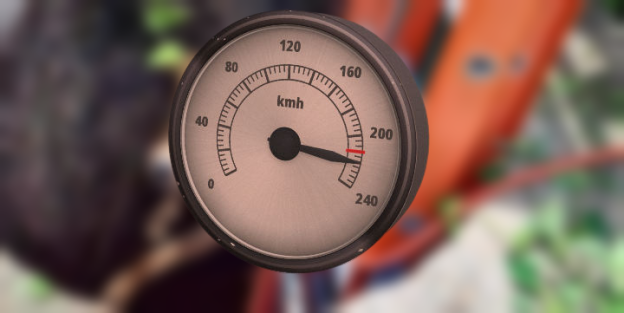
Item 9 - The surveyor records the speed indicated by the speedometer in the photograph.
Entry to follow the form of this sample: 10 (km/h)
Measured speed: 220 (km/h)
